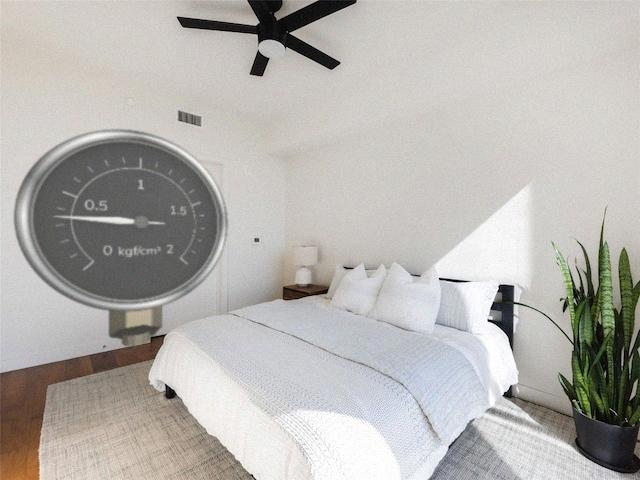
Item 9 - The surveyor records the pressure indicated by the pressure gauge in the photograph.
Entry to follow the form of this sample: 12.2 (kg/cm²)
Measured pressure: 0.35 (kg/cm²)
